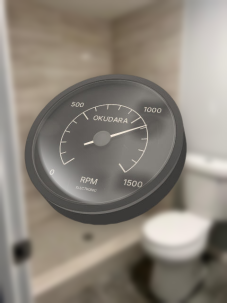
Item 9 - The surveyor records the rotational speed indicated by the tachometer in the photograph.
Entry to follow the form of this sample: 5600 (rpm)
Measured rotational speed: 1100 (rpm)
